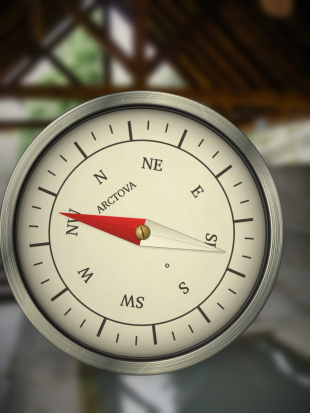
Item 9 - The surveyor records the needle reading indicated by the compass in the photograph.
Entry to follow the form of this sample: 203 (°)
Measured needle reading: 320 (°)
